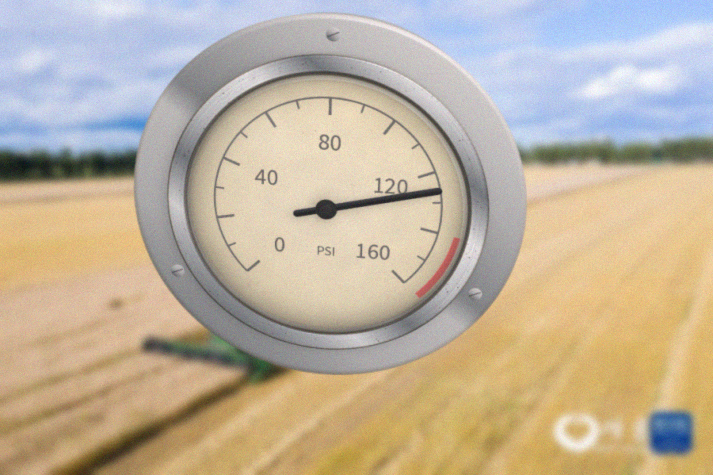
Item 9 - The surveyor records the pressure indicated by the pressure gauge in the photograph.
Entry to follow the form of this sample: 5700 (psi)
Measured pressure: 125 (psi)
